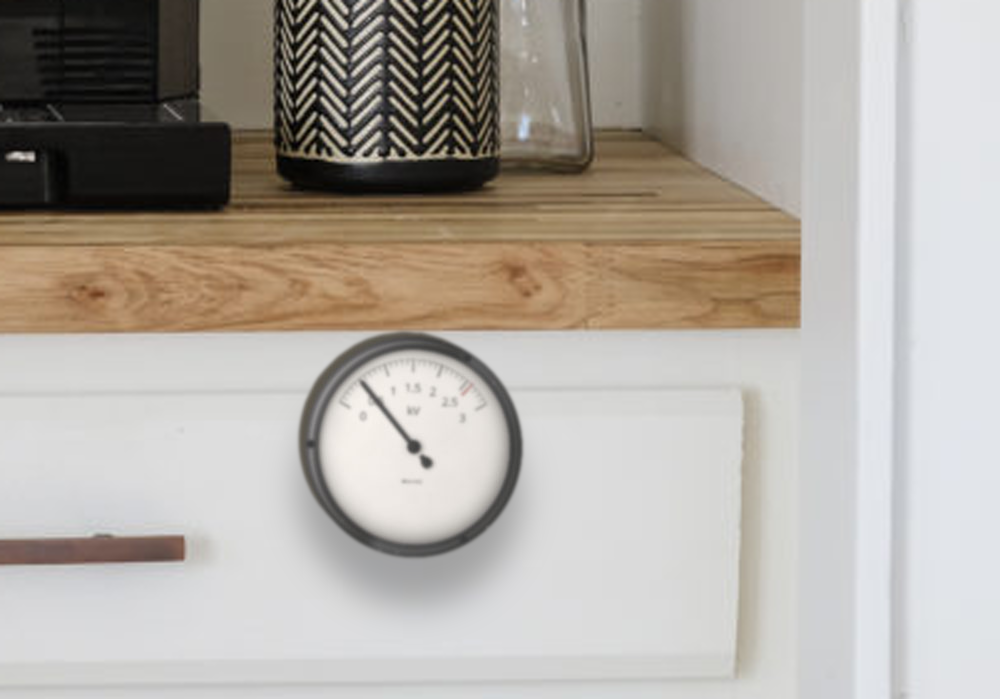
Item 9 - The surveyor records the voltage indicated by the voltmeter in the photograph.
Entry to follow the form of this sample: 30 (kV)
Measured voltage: 0.5 (kV)
